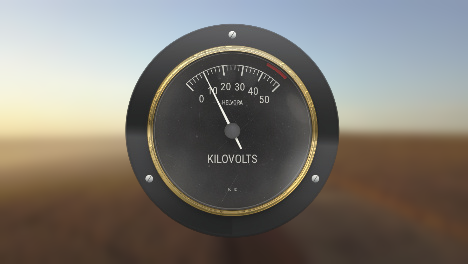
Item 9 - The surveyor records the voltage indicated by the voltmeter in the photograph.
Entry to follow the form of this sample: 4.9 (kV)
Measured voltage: 10 (kV)
